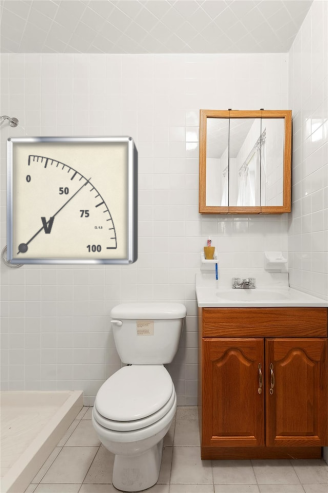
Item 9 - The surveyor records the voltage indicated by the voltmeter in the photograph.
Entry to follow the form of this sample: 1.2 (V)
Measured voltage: 60 (V)
